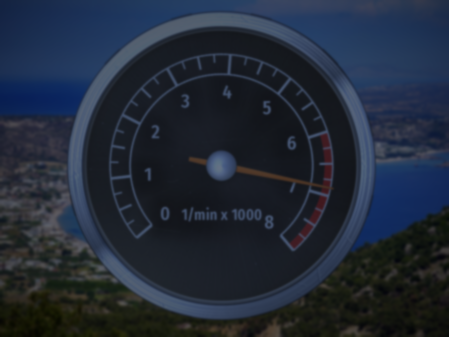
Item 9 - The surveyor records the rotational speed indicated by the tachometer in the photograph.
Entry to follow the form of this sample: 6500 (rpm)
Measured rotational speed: 6875 (rpm)
